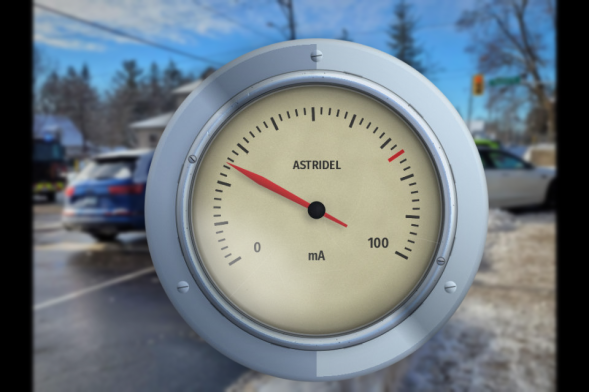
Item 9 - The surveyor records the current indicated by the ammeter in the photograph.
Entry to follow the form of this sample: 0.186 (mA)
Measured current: 25 (mA)
